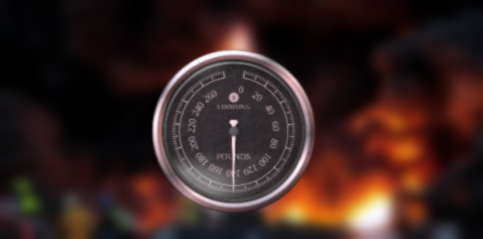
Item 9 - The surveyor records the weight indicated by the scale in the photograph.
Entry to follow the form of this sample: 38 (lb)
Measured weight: 140 (lb)
